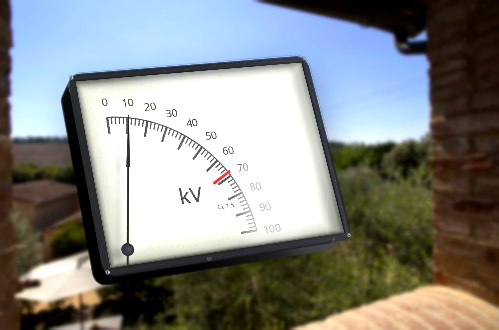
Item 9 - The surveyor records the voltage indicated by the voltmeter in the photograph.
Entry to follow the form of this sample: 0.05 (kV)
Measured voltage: 10 (kV)
